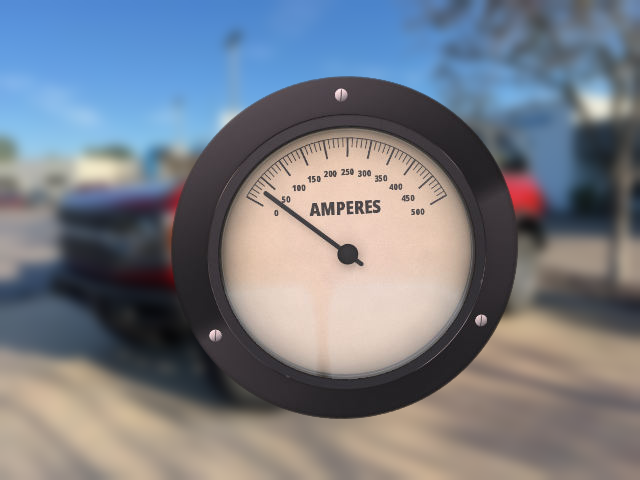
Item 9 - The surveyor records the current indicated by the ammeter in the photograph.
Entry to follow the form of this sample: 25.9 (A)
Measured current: 30 (A)
